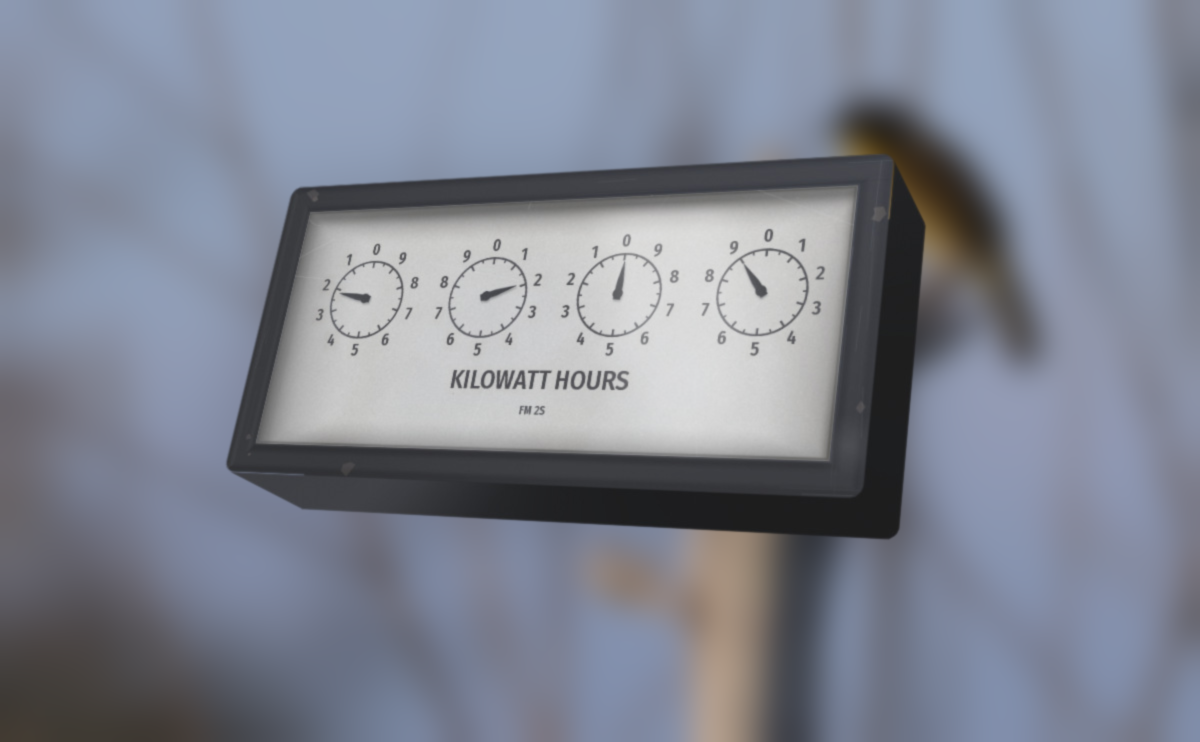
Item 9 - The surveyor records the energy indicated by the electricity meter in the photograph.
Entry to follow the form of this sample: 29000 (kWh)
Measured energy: 2199 (kWh)
